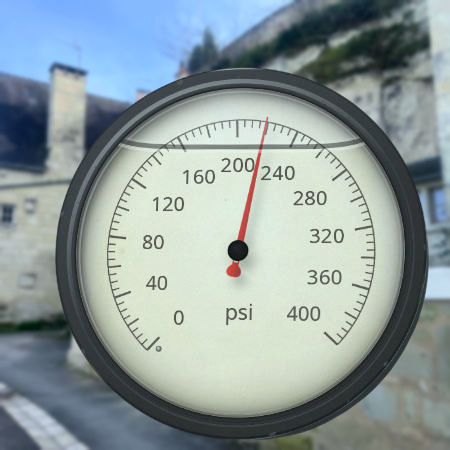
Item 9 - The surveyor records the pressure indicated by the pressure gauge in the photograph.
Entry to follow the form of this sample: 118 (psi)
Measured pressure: 220 (psi)
